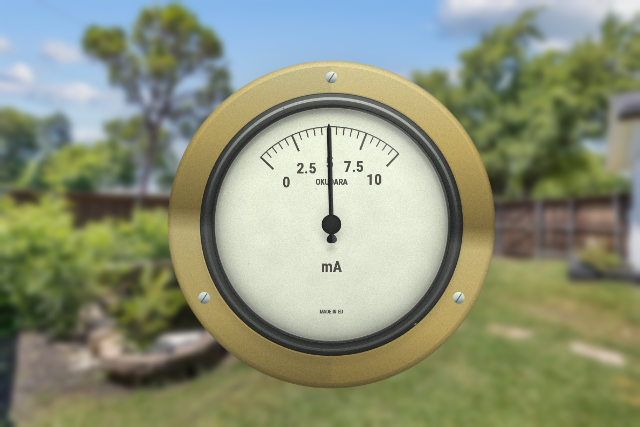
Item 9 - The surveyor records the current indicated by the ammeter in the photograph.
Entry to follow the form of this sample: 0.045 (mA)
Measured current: 5 (mA)
